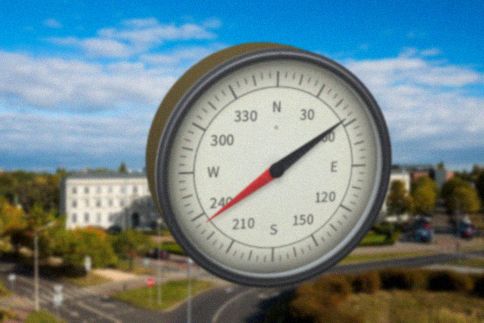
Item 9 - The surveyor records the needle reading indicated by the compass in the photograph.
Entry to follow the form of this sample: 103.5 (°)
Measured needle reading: 235 (°)
